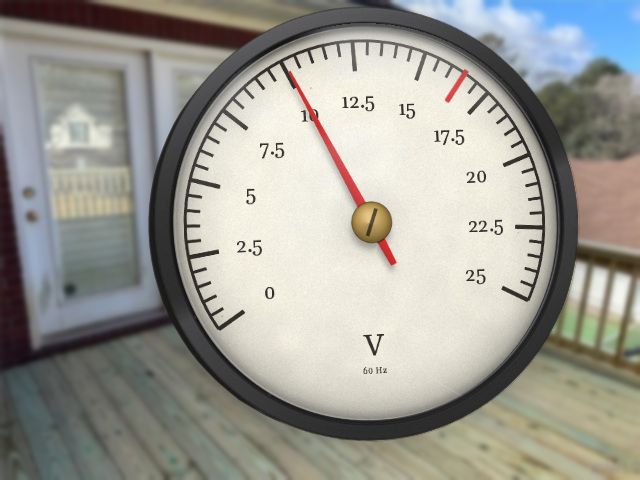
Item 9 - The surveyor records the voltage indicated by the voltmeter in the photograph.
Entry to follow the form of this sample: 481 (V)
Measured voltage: 10 (V)
